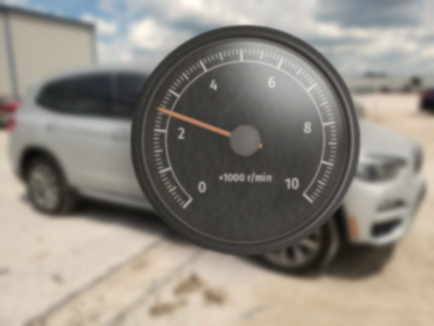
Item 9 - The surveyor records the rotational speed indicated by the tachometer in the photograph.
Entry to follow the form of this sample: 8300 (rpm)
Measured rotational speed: 2500 (rpm)
